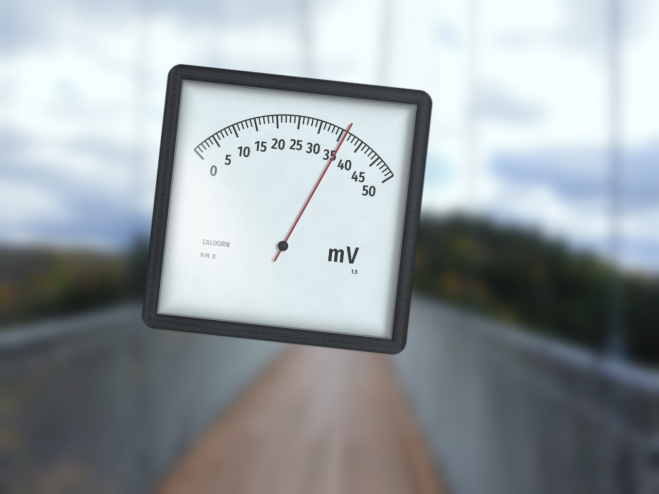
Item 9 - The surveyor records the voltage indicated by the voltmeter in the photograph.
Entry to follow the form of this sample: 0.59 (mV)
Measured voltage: 36 (mV)
